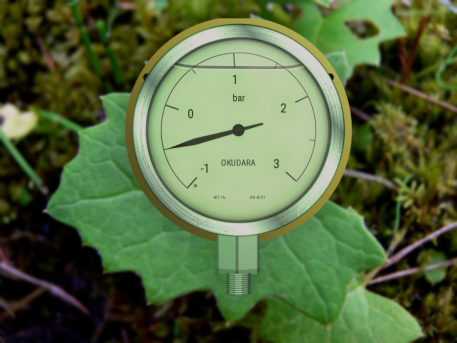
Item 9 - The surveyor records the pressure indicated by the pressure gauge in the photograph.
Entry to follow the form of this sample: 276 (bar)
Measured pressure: -0.5 (bar)
